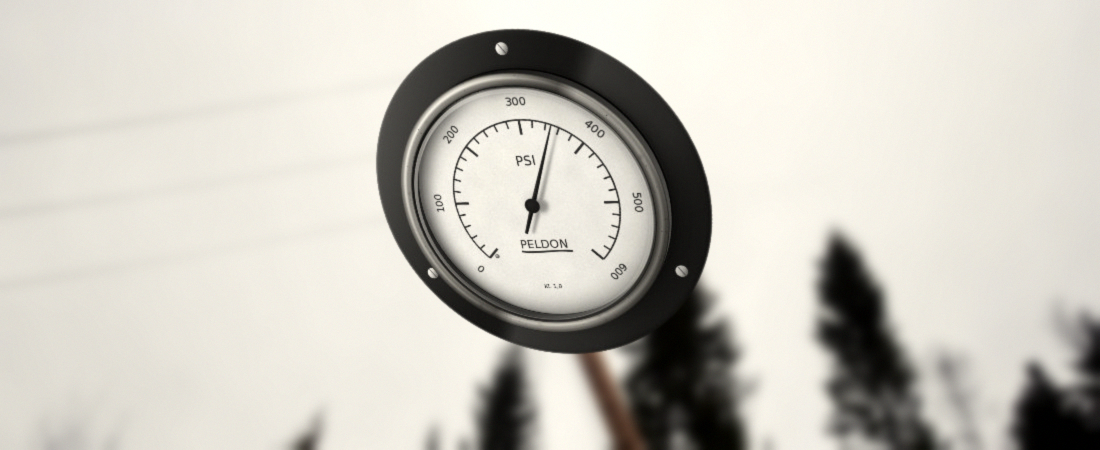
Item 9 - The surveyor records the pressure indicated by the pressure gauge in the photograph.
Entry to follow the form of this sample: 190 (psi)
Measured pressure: 350 (psi)
